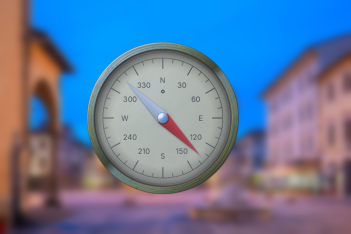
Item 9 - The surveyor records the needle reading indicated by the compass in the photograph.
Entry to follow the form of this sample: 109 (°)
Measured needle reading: 135 (°)
